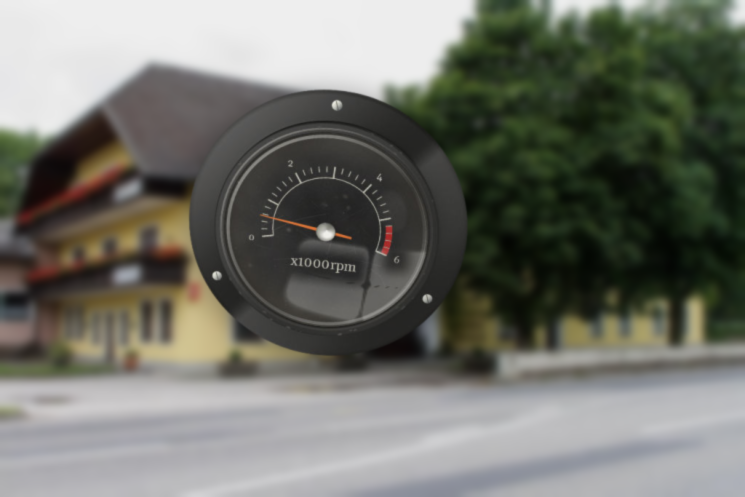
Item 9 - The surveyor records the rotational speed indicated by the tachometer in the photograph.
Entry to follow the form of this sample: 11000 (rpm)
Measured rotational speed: 600 (rpm)
